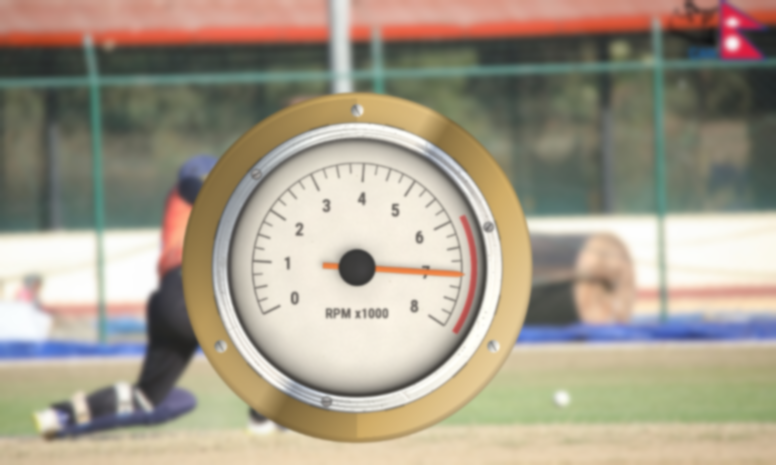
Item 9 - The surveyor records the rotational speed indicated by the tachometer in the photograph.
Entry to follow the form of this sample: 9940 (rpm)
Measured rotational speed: 7000 (rpm)
